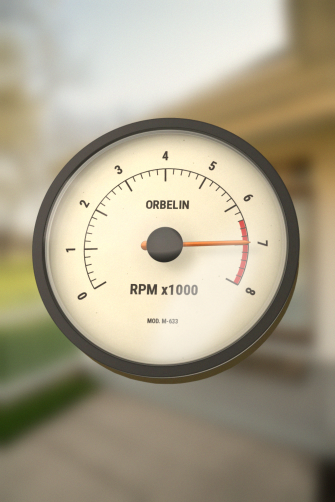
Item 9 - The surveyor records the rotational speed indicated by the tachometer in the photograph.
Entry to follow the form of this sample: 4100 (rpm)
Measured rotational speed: 7000 (rpm)
